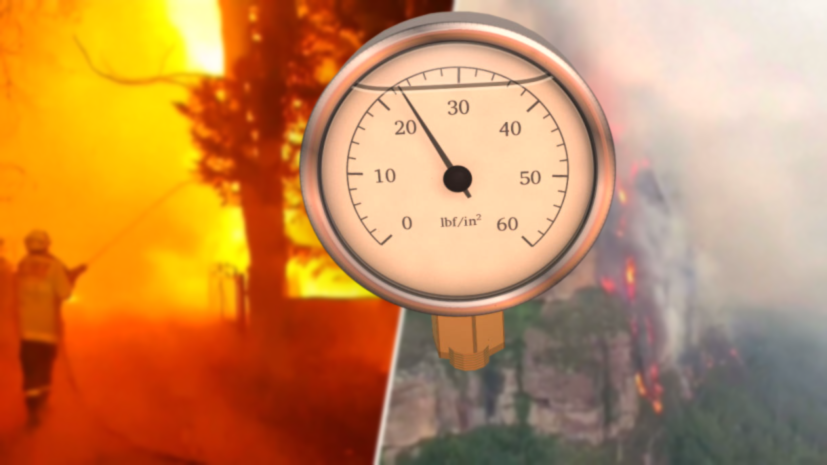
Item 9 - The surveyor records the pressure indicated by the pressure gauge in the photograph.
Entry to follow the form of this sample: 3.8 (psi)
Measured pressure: 23 (psi)
